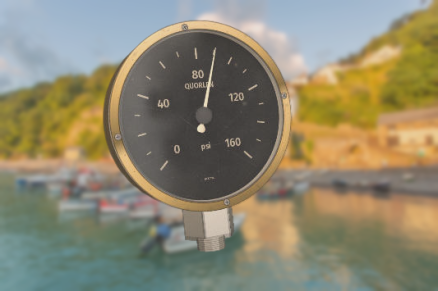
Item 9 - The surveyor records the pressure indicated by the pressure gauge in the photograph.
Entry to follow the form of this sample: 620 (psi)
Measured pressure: 90 (psi)
